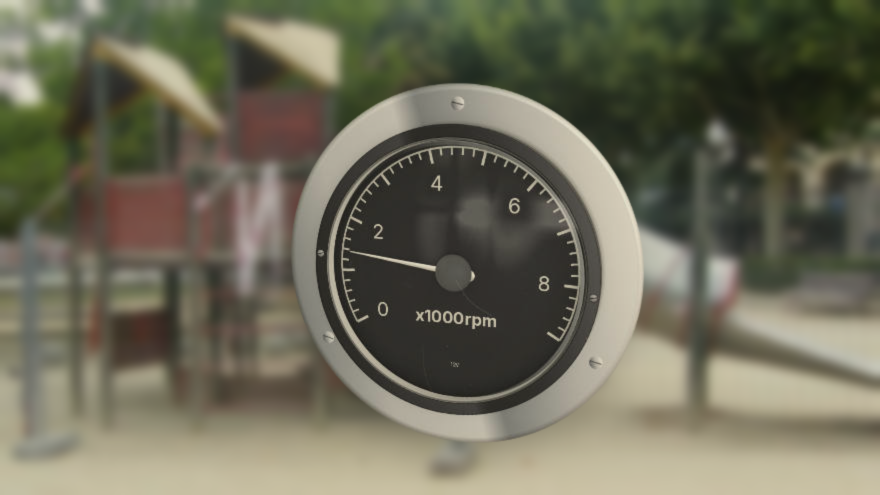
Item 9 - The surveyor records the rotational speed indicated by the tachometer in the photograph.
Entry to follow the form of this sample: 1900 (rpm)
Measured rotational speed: 1400 (rpm)
